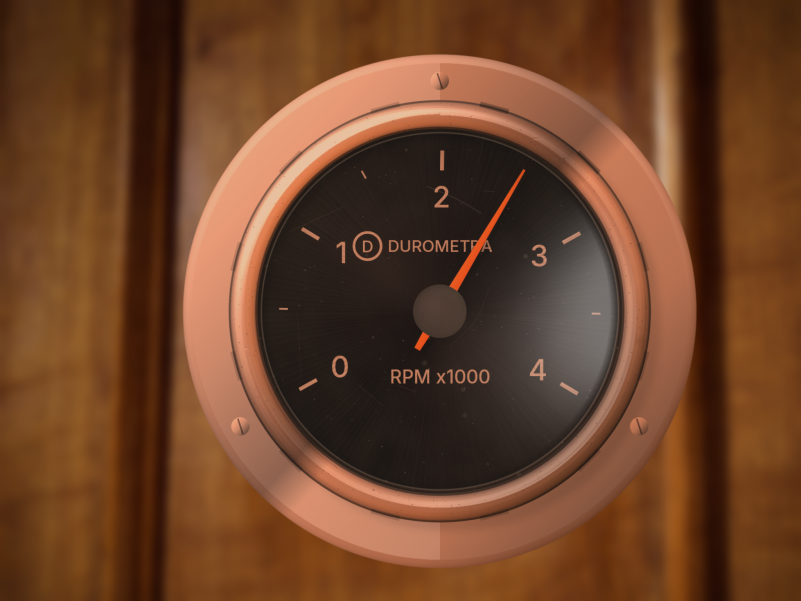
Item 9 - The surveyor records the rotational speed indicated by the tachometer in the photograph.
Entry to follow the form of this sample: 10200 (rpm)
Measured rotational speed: 2500 (rpm)
